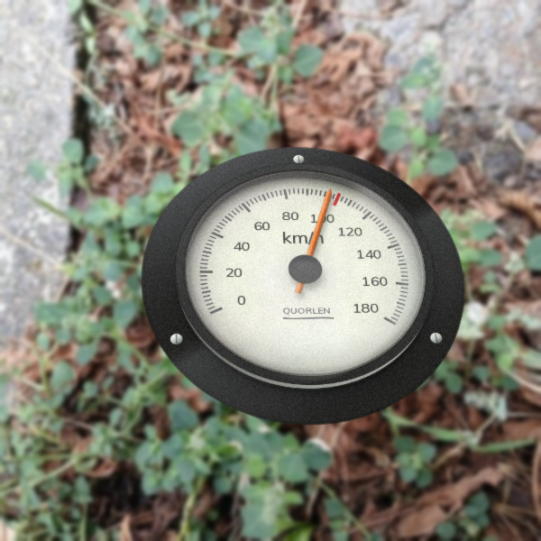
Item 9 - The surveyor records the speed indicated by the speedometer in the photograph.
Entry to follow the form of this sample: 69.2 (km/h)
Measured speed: 100 (km/h)
